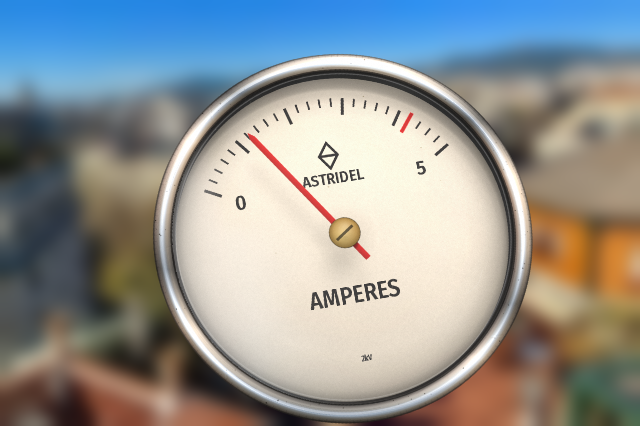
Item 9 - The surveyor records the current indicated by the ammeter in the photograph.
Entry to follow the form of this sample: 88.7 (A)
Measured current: 1.2 (A)
